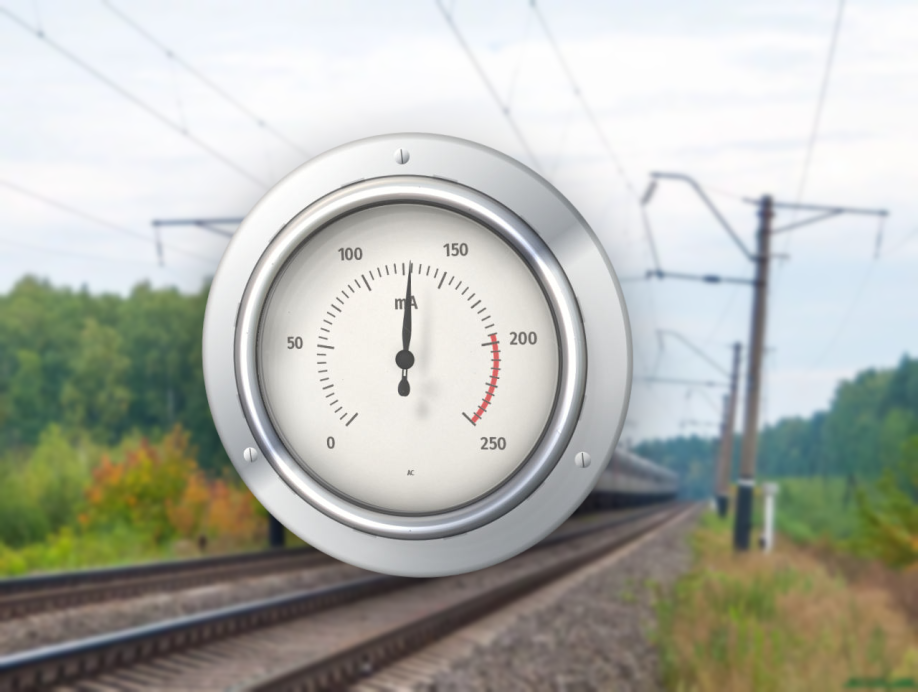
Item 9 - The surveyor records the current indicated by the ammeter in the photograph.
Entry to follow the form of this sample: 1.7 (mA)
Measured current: 130 (mA)
